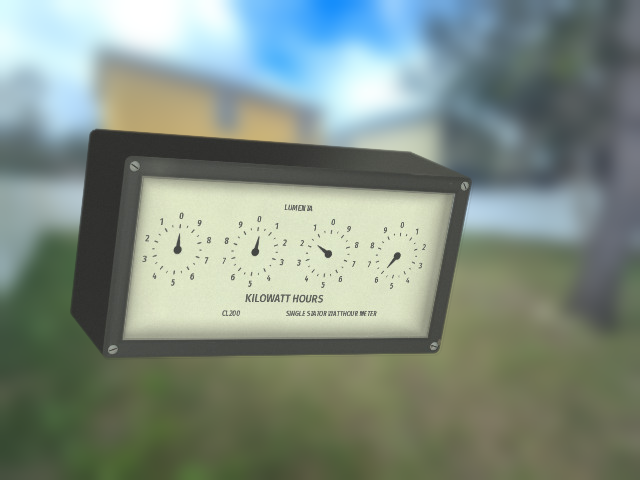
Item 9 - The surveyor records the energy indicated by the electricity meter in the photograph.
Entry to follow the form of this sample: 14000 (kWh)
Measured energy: 16 (kWh)
